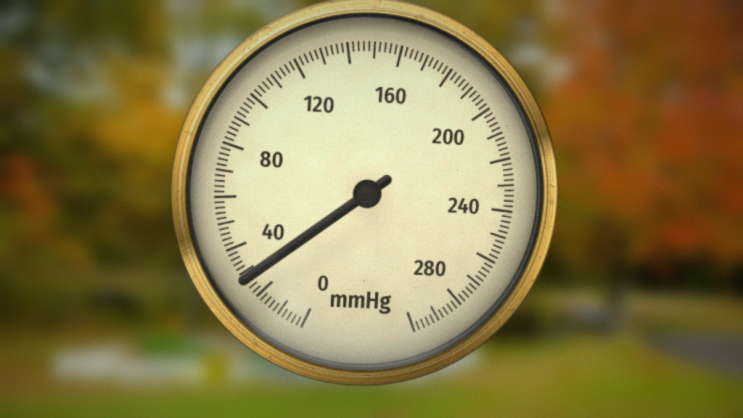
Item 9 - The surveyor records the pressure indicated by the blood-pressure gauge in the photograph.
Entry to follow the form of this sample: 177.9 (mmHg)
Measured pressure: 28 (mmHg)
